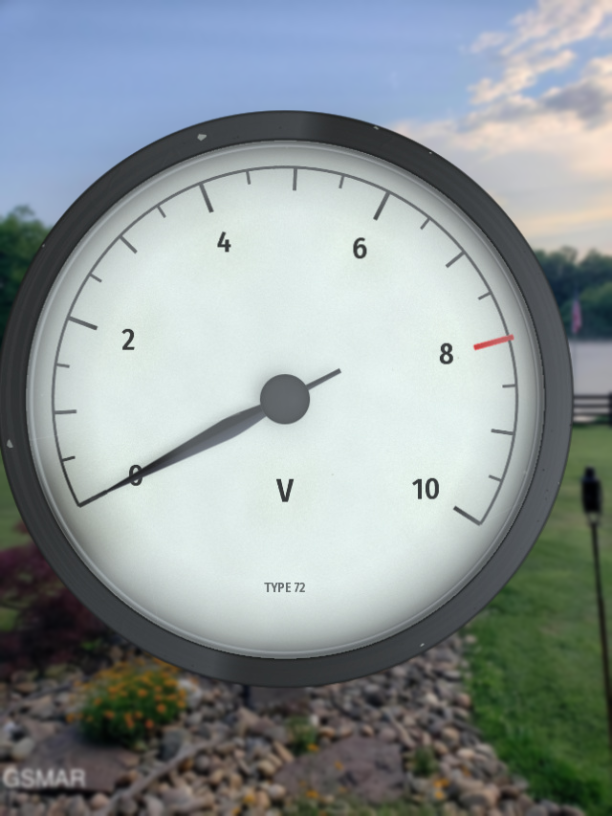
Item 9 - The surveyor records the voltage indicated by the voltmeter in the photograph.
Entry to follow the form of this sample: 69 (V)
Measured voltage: 0 (V)
